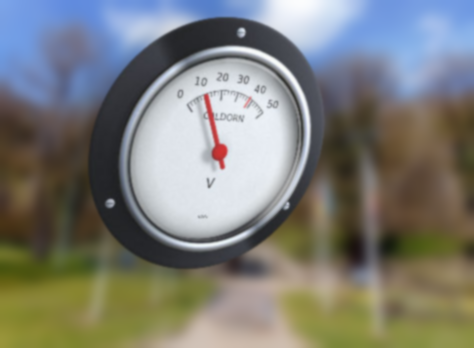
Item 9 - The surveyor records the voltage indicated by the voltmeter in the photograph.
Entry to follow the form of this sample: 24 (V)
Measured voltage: 10 (V)
